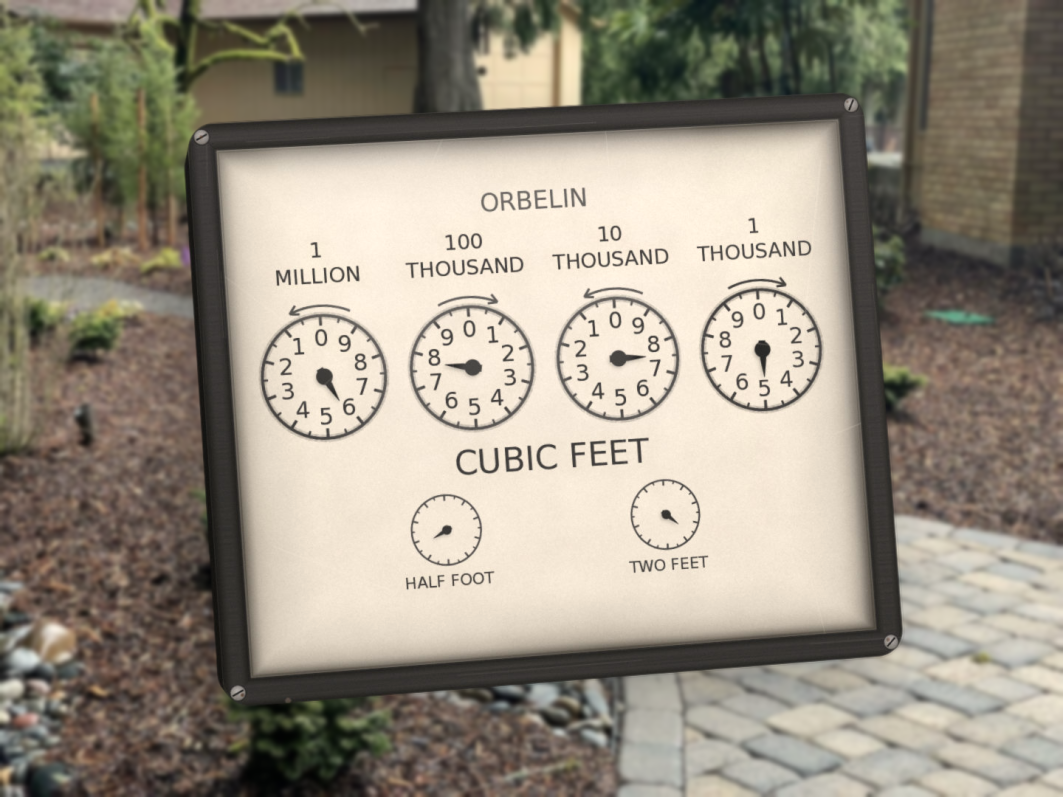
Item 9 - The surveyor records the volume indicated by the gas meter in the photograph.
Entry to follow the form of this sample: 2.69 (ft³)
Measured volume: 577500 (ft³)
